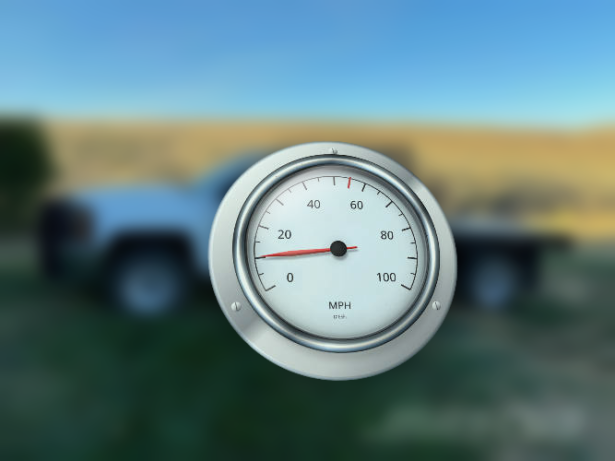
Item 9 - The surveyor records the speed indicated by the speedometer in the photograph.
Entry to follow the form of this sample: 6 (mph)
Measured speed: 10 (mph)
